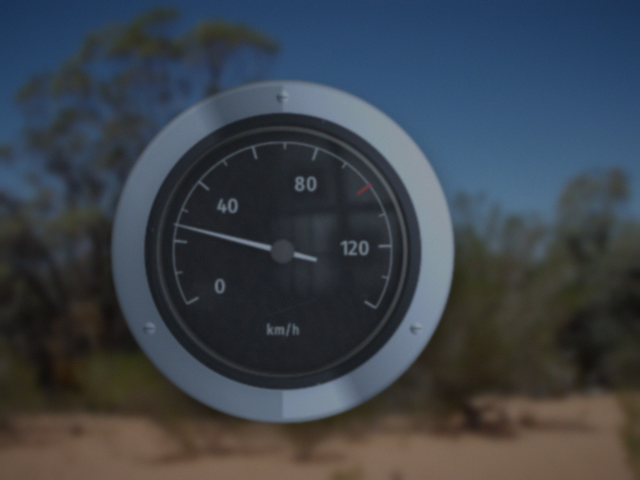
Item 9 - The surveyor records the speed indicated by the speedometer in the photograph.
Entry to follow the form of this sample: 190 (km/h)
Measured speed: 25 (km/h)
